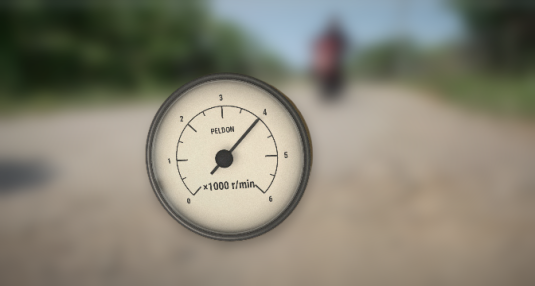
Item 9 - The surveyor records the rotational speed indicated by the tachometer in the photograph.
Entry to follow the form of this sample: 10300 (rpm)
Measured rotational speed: 4000 (rpm)
